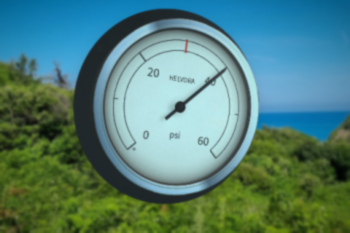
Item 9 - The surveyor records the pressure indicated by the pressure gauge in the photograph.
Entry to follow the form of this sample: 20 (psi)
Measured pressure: 40 (psi)
